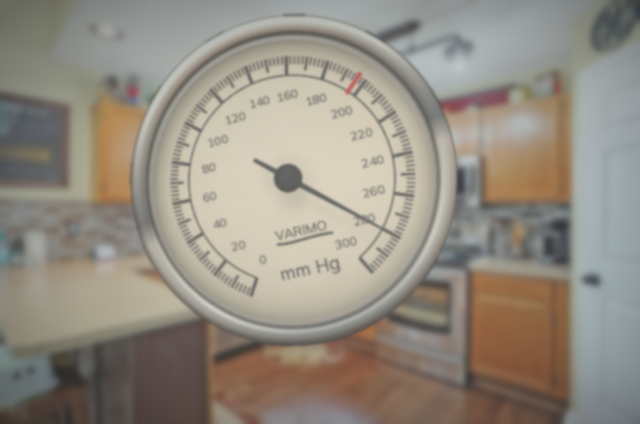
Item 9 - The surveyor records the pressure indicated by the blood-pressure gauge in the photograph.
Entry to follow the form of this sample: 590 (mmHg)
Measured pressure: 280 (mmHg)
